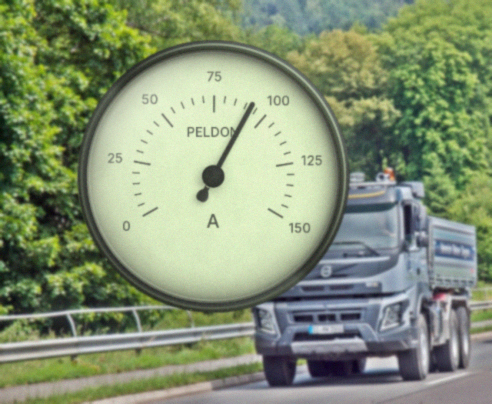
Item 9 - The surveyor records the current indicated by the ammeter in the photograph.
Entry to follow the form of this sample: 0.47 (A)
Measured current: 92.5 (A)
